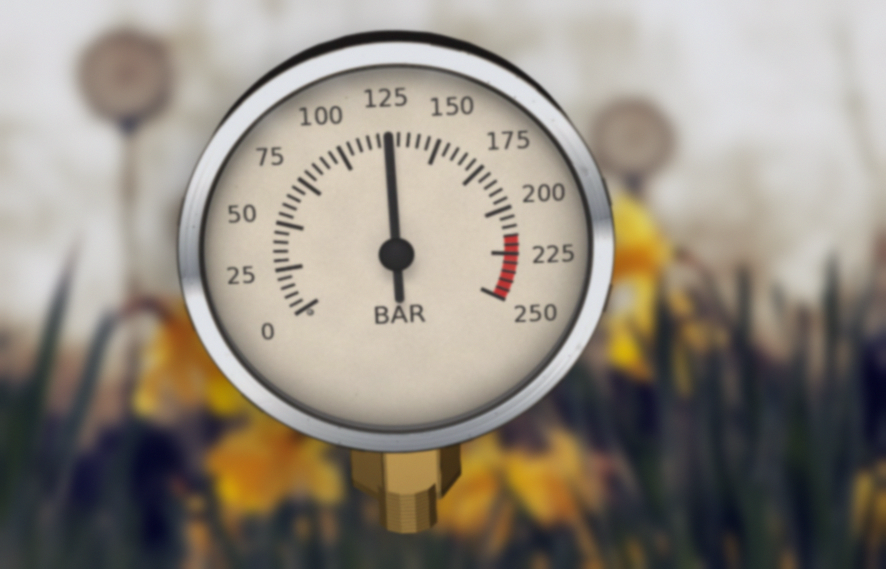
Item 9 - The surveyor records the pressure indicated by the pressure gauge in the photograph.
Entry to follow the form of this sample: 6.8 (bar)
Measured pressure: 125 (bar)
